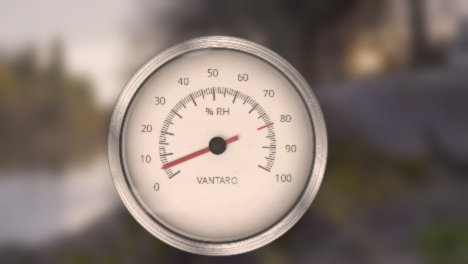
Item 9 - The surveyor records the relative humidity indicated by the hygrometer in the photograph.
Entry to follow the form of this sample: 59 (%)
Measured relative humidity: 5 (%)
